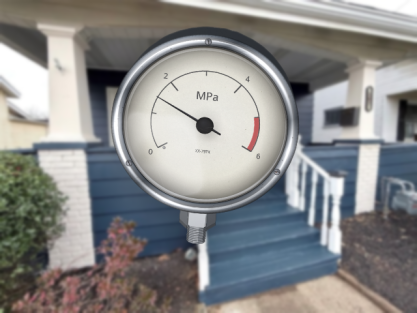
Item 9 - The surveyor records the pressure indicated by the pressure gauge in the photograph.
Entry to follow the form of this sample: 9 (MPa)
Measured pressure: 1.5 (MPa)
